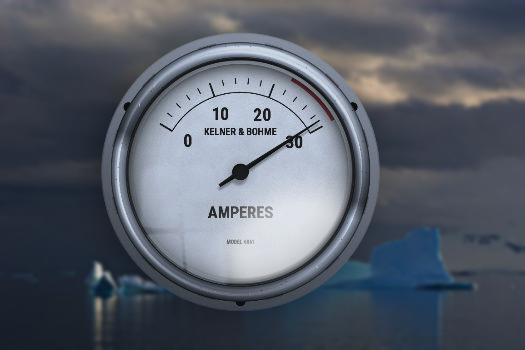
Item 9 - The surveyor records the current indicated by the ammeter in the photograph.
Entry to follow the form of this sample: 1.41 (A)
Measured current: 29 (A)
